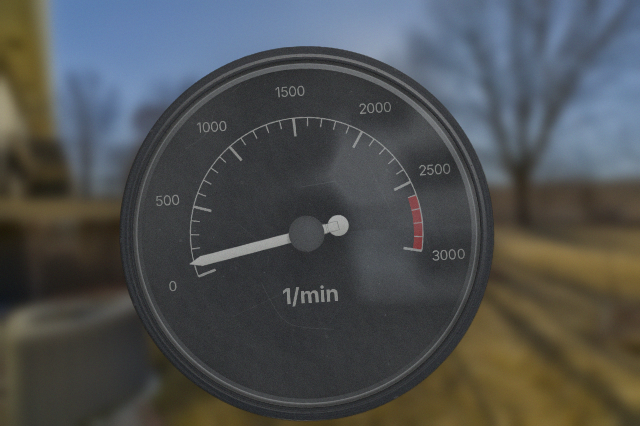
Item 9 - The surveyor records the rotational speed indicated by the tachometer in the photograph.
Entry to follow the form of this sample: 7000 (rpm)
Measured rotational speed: 100 (rpm)
